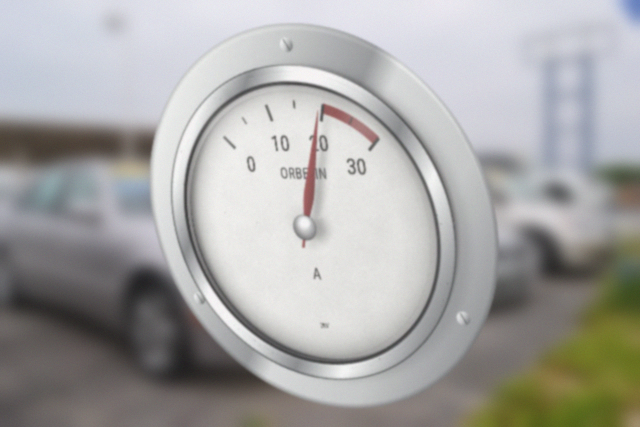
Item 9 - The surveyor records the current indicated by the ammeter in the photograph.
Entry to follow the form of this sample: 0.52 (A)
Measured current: 20 (A)
